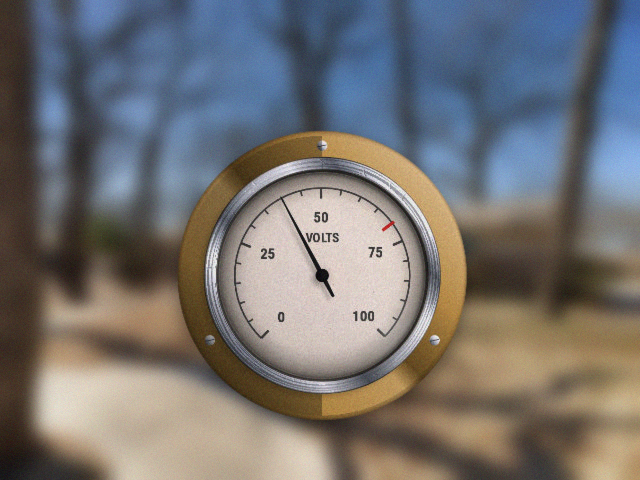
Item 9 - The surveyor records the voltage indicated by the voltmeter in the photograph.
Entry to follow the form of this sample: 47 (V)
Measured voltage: 40 (V)
